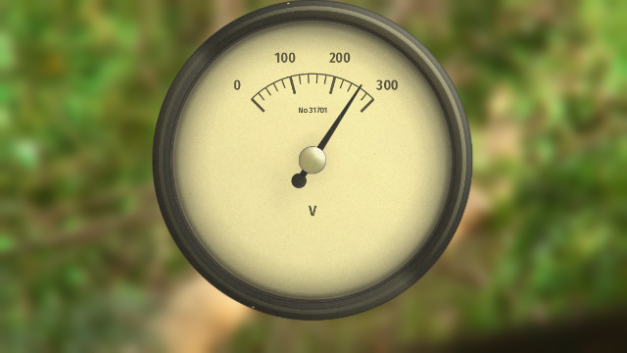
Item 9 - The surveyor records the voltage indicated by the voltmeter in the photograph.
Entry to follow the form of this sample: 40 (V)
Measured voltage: 260 (V)
